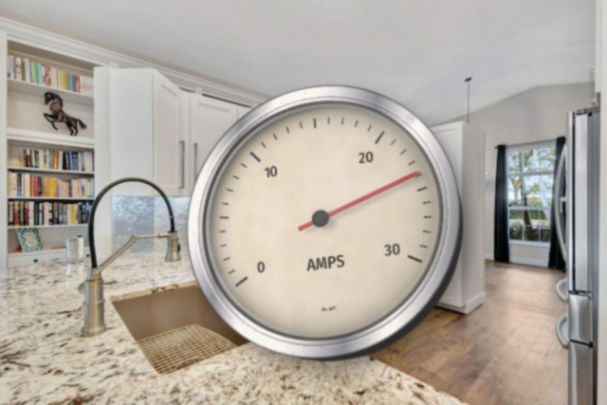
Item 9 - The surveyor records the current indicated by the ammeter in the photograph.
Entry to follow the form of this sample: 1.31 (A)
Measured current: 24 (A)
